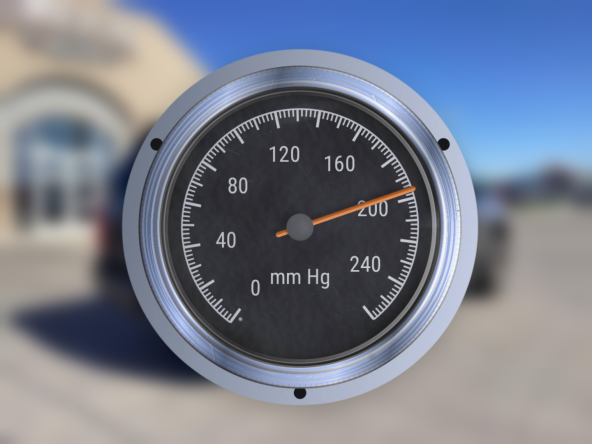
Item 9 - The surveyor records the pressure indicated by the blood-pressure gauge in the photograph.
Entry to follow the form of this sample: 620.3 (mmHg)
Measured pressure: 196 (mmHg)
